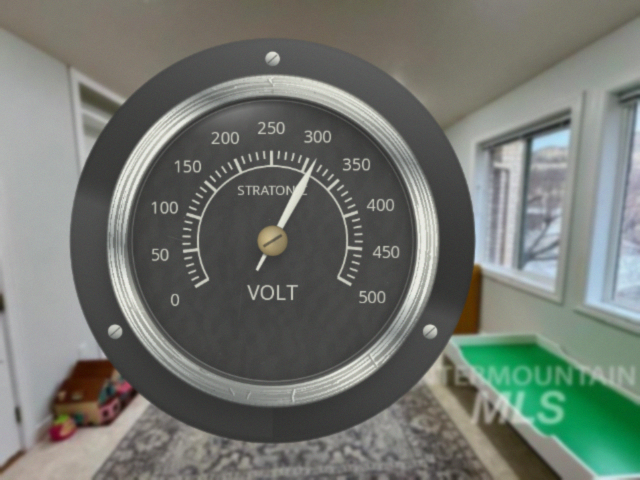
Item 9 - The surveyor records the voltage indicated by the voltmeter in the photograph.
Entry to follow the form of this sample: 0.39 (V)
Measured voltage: 310 (V)
